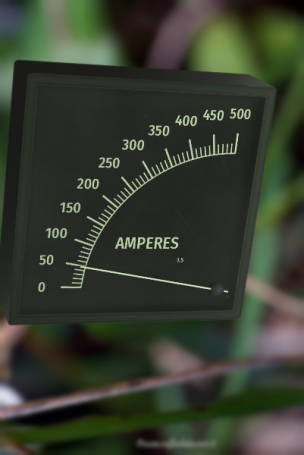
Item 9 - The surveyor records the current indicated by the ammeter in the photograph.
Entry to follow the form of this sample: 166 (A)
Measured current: 50 (A)
